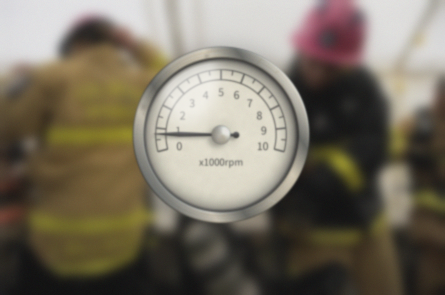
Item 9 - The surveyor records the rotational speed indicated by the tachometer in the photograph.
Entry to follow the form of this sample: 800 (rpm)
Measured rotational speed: 750 (rpm)
